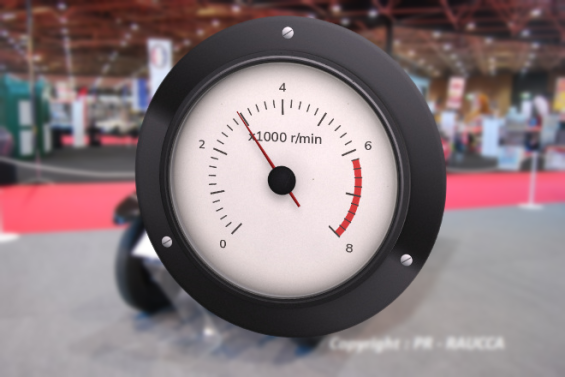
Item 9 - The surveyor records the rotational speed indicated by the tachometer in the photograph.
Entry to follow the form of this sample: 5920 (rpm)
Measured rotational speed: 3000 (rpm)
